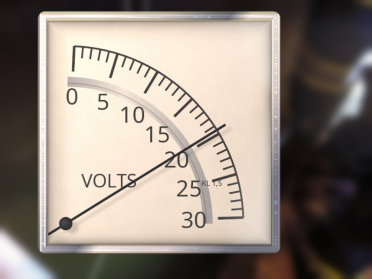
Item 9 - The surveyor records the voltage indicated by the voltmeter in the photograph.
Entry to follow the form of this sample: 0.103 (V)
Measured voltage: 19.5 (V)
